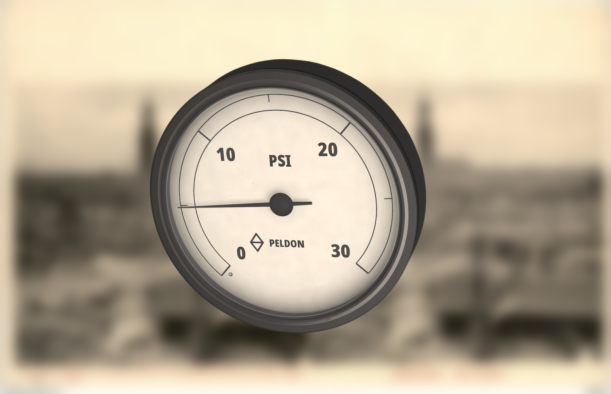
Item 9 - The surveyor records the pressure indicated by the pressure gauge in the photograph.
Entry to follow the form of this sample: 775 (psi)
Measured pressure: 5 (psi)
